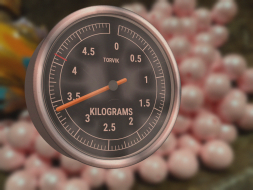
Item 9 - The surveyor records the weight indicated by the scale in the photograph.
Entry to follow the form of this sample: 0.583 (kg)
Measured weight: 3.4 (kg)
